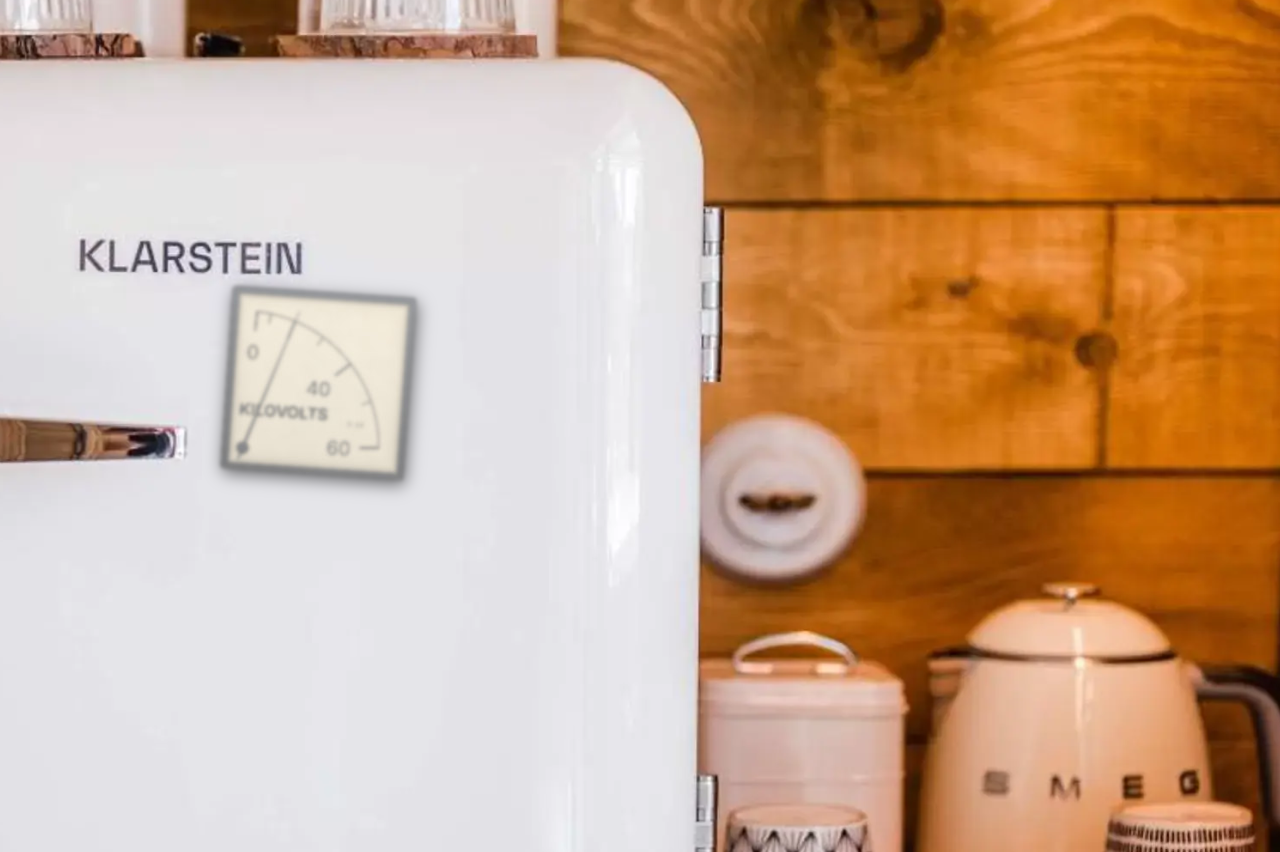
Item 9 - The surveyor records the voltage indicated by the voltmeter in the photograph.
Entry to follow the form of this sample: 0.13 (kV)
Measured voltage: 20 (kV)
